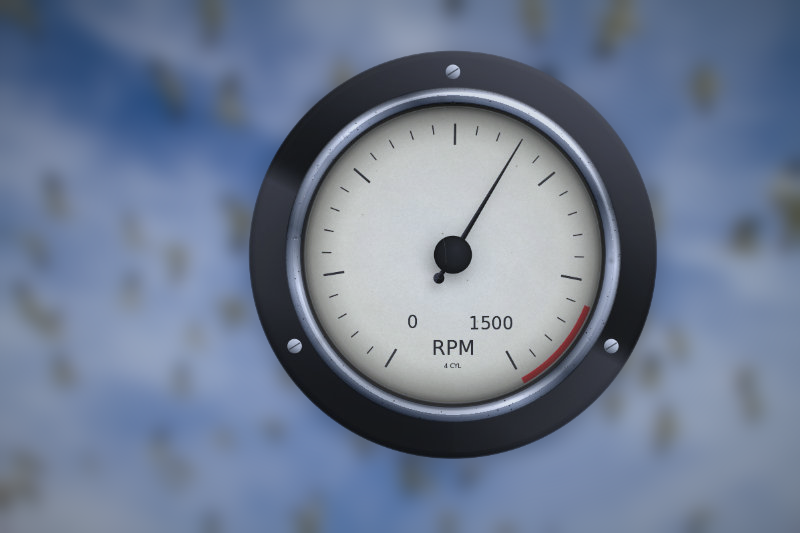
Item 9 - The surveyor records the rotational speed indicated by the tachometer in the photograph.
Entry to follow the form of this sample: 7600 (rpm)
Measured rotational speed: 900 (rpm)
